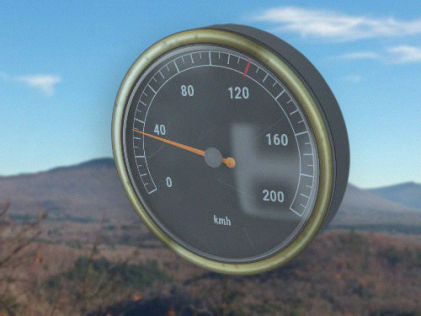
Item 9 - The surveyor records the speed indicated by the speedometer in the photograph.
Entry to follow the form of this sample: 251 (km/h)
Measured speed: 35 (km/h)
